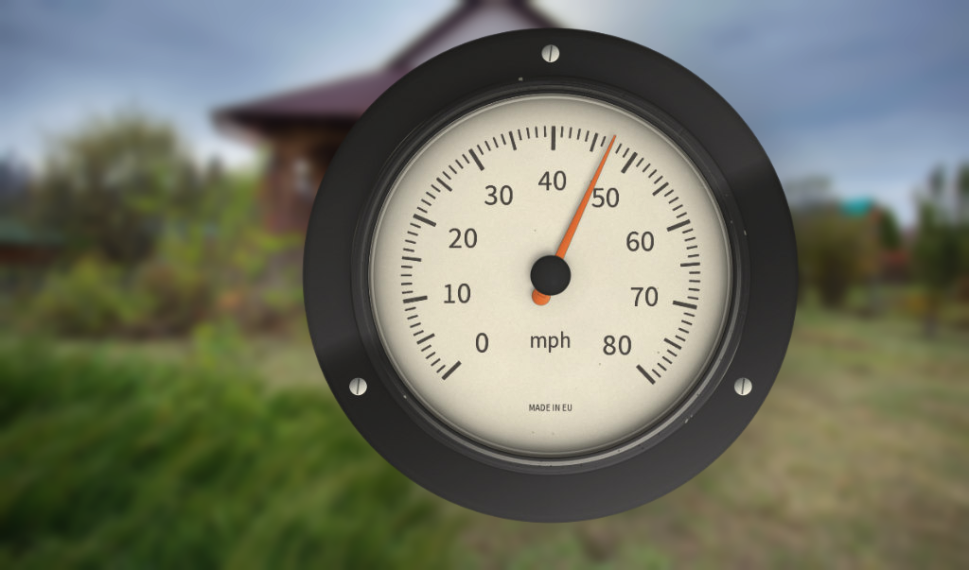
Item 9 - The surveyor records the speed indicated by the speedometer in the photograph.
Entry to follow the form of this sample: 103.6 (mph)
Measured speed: 47 (mph)
